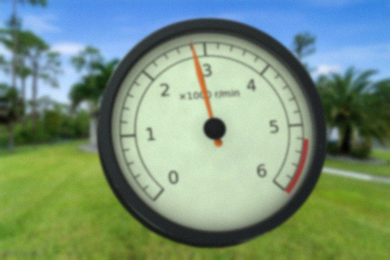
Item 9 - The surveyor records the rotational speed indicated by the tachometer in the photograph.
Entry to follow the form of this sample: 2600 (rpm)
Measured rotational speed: 2800 (rpm)
